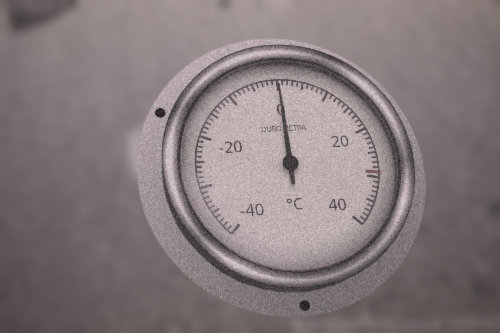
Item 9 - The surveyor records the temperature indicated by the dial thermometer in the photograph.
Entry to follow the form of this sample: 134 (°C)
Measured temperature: 0 (°C)
